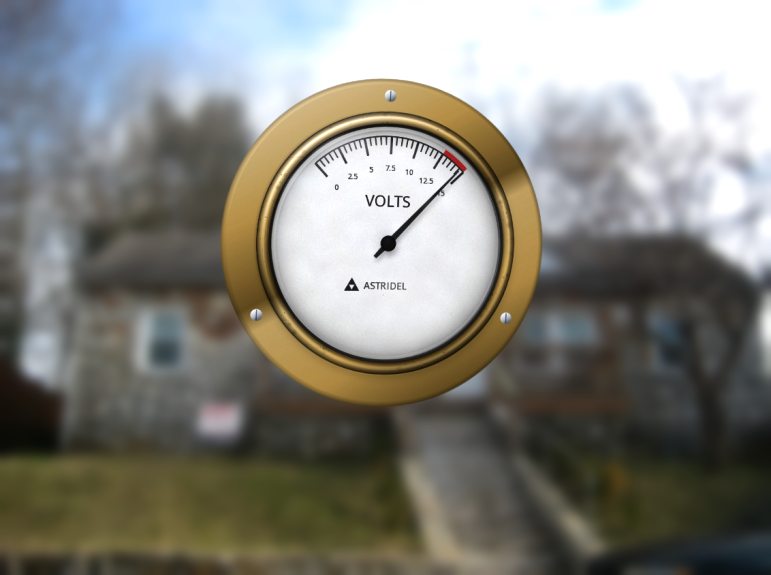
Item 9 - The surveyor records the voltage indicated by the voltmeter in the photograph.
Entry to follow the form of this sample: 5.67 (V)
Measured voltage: 14.5 (V)
